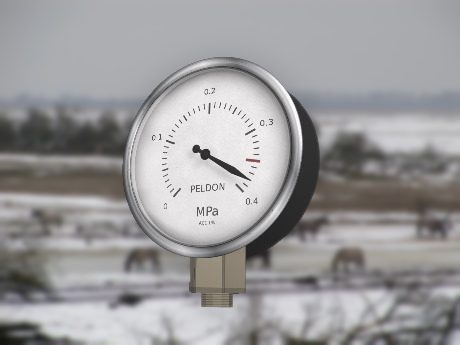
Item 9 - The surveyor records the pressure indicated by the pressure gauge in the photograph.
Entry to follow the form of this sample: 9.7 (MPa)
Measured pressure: 0.38 (MPa)
